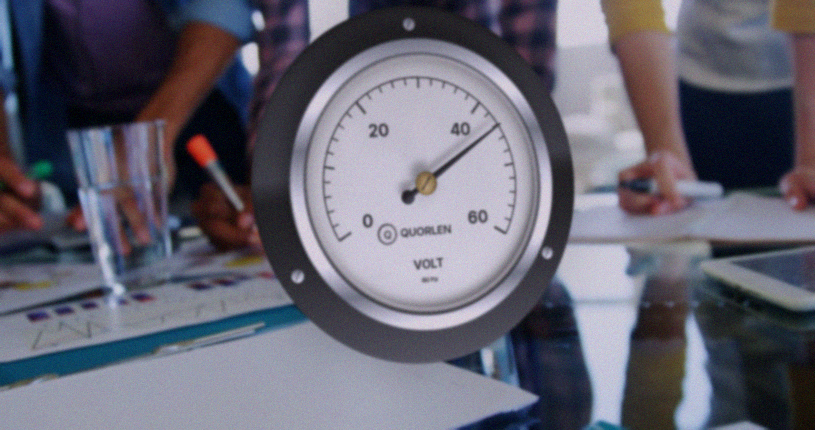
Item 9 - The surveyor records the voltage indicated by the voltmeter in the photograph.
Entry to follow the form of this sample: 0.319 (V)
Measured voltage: 44 (V)
